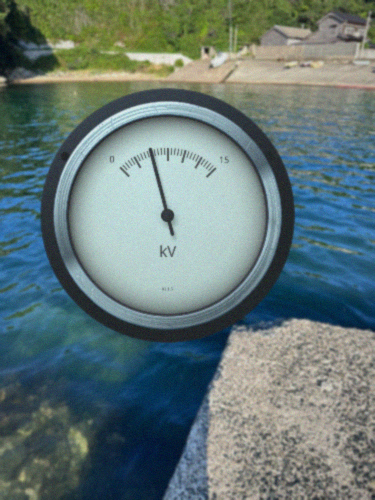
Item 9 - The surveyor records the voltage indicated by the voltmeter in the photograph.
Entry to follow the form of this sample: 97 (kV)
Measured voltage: 5 (kV)
